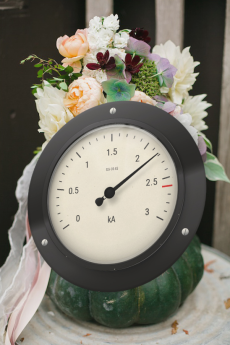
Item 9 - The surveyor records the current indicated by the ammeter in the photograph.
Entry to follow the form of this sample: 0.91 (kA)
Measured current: 2.2 (kA)
